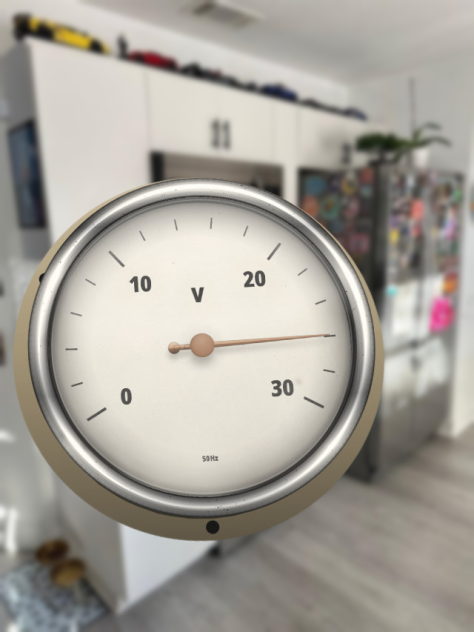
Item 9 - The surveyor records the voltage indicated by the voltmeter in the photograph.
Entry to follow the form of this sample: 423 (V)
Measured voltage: 26 (V)
